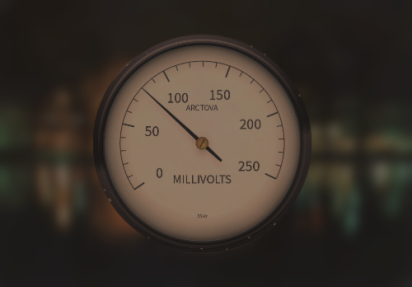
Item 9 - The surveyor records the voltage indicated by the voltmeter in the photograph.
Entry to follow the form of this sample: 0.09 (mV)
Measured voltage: 80 (mV)
